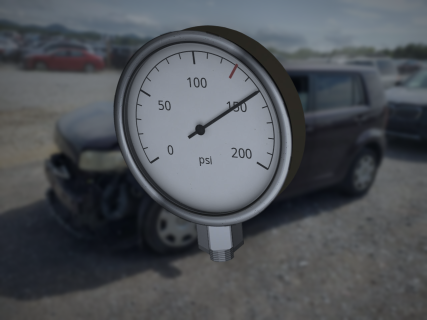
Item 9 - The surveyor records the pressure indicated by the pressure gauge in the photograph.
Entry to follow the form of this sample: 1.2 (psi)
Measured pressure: 150 (psi)
